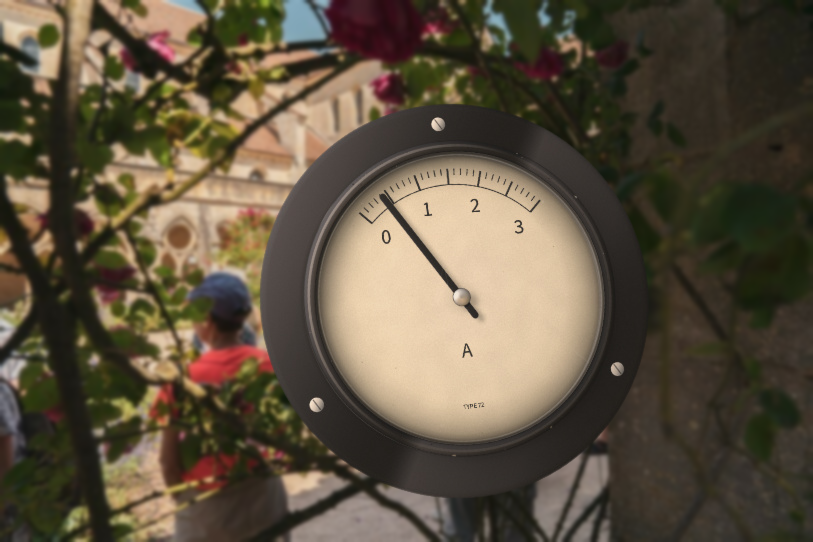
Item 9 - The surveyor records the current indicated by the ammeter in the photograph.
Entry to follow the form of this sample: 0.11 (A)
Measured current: 0.4 (A)
